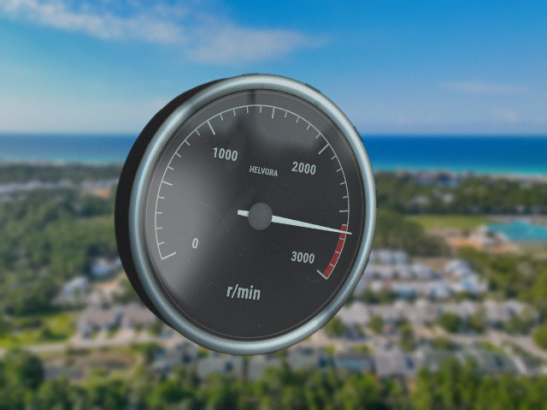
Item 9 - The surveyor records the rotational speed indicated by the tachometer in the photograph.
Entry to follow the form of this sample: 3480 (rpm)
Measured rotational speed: 2650 (rpm)
